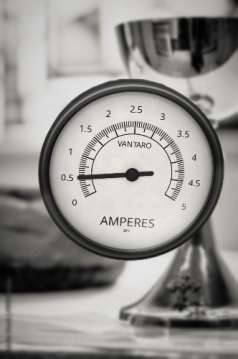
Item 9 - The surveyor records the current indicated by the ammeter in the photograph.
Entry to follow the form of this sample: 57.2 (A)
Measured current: 0.5 (A)
